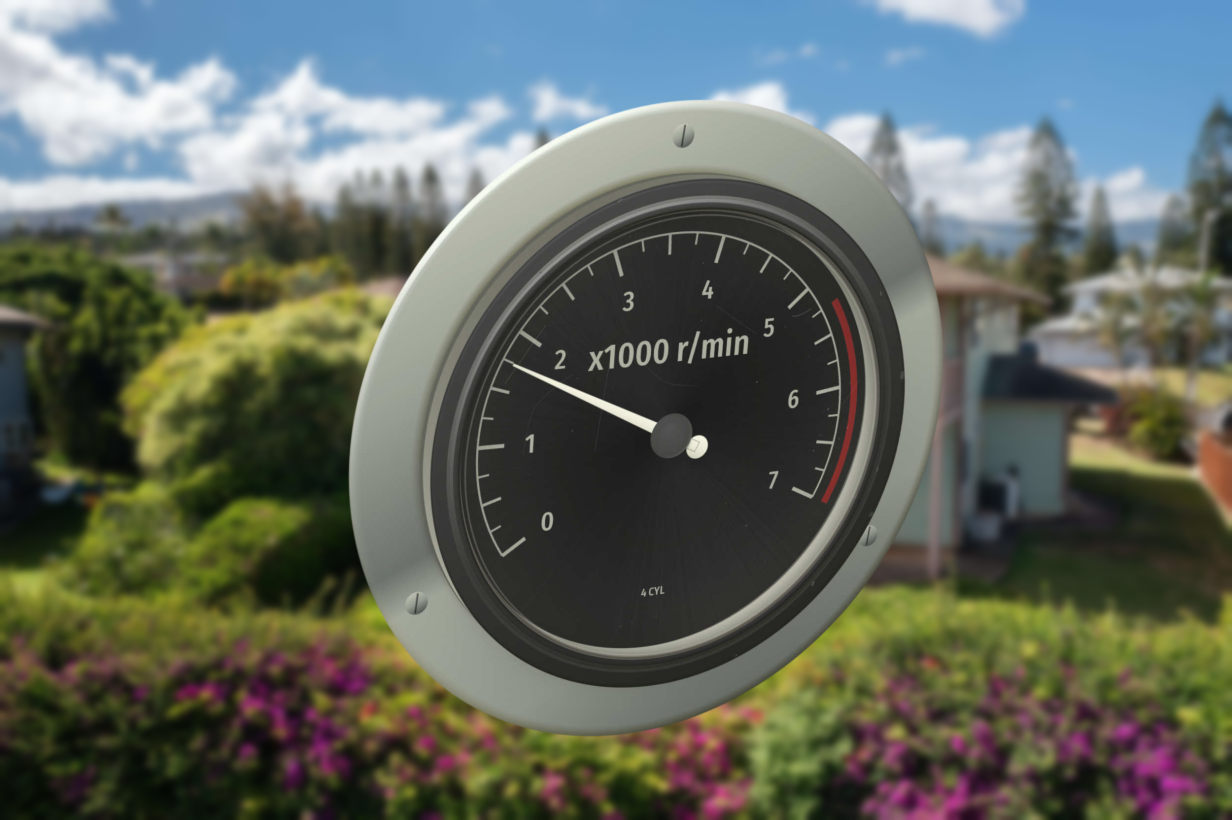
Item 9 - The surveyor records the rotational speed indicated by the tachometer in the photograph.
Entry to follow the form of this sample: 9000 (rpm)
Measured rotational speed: 1750 (rpm)
